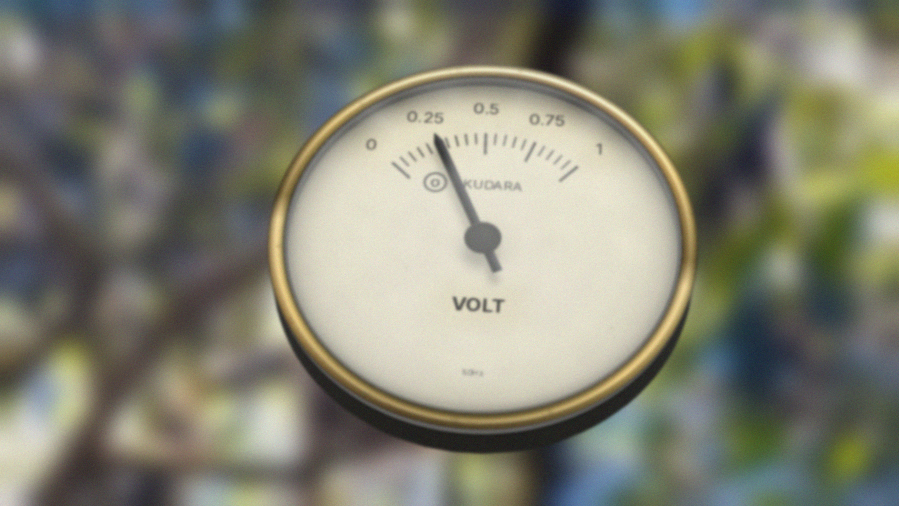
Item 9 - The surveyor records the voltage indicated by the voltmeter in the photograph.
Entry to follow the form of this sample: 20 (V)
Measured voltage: 0.25 (V)
